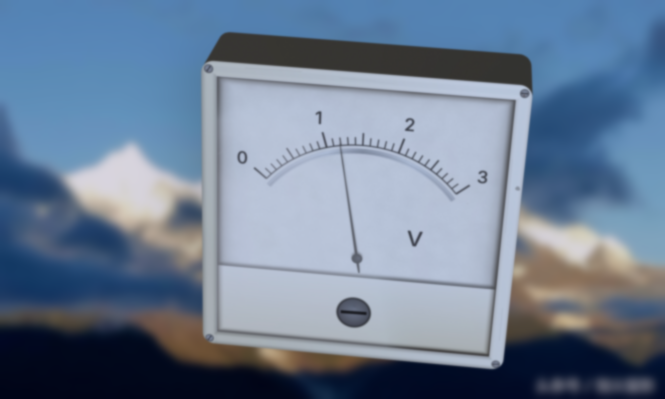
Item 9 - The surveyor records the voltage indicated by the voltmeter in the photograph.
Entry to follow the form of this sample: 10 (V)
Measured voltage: 1.2 (V)
